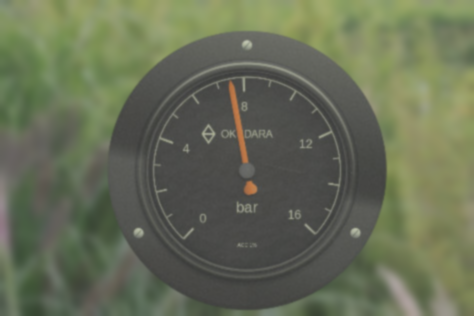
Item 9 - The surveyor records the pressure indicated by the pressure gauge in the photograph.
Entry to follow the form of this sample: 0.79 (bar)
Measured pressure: 7.5 (bar)
